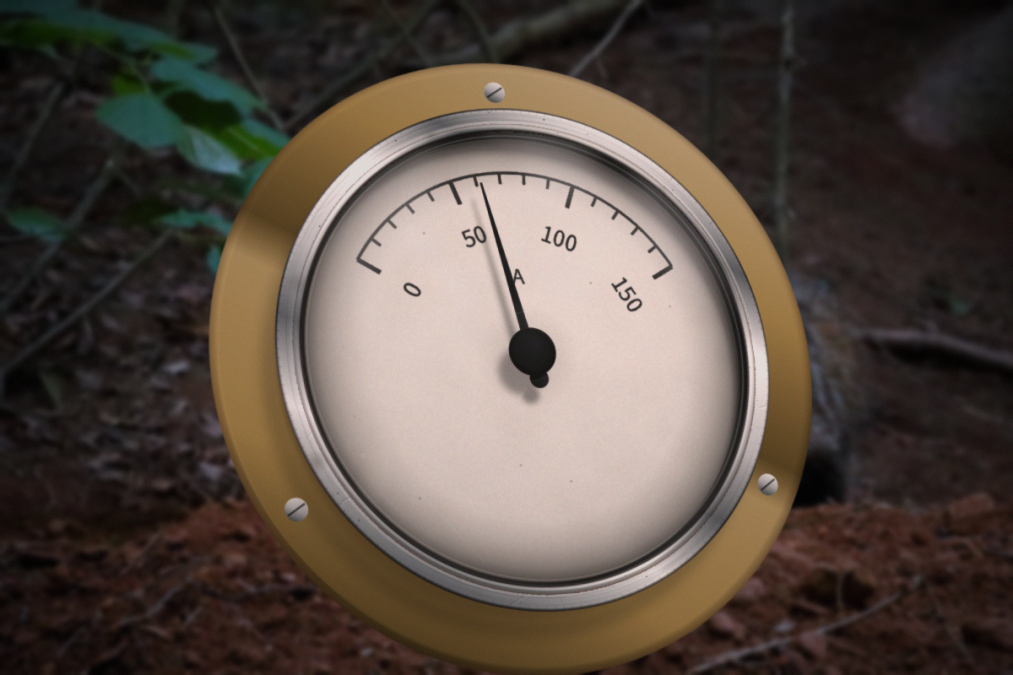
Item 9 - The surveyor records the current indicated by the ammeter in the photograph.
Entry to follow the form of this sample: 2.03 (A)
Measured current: 60 (A)
